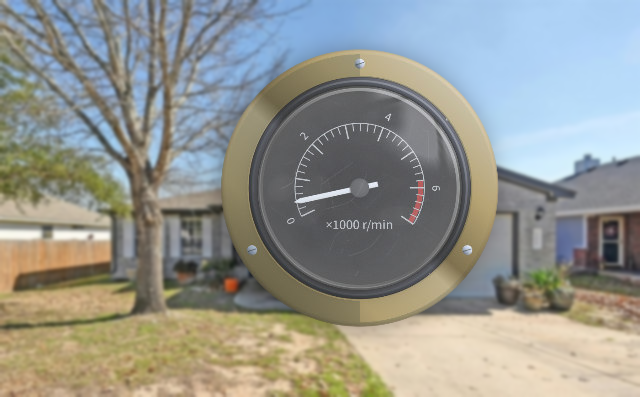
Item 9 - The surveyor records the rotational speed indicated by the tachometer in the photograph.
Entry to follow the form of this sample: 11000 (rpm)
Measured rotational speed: 400 (rpm)
